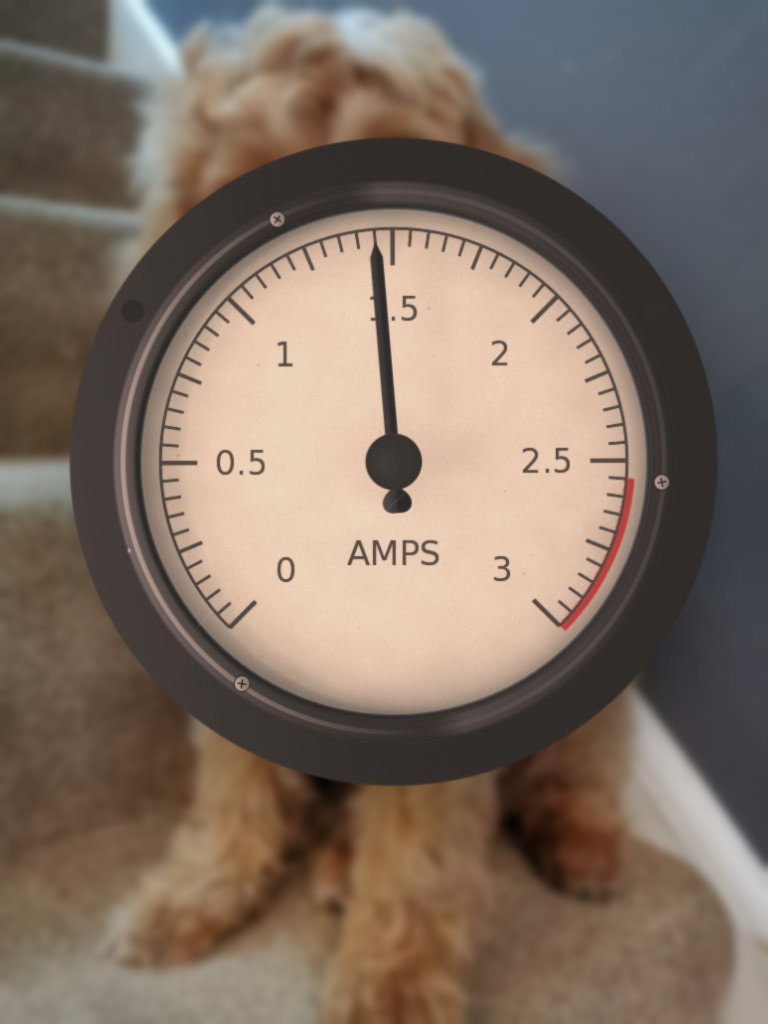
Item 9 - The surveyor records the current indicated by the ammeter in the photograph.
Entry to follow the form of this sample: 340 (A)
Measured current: 1.45 (A)
